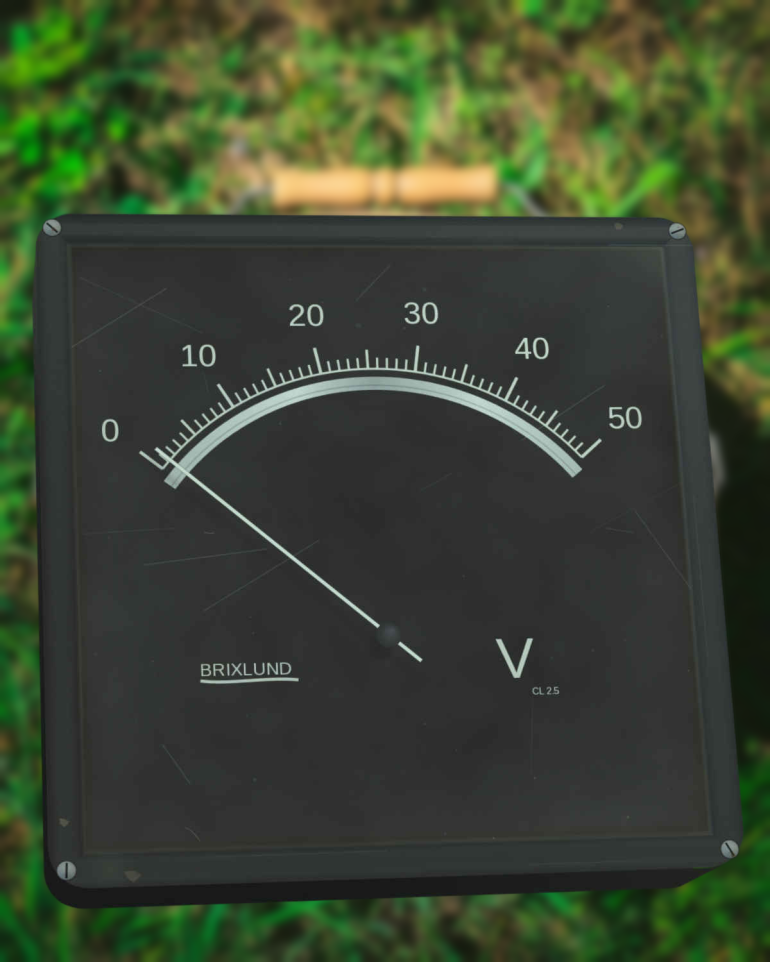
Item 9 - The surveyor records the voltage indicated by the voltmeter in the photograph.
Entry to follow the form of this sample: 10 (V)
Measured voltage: 1 (V)
